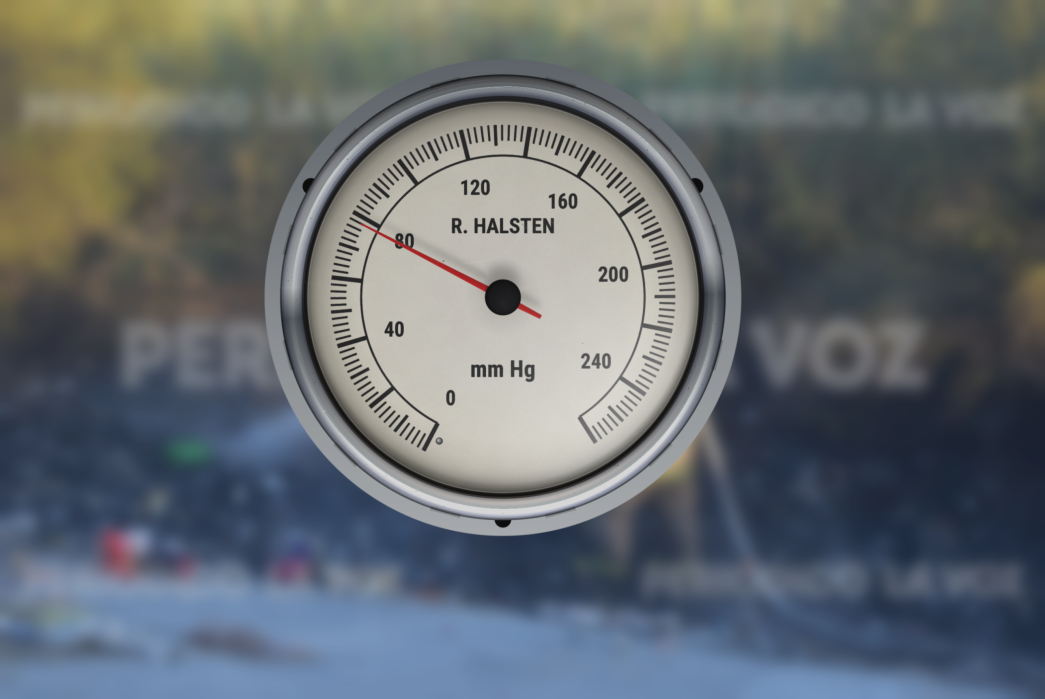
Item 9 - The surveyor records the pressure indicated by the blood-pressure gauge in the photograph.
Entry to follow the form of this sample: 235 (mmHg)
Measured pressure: 78 (mmHg)
